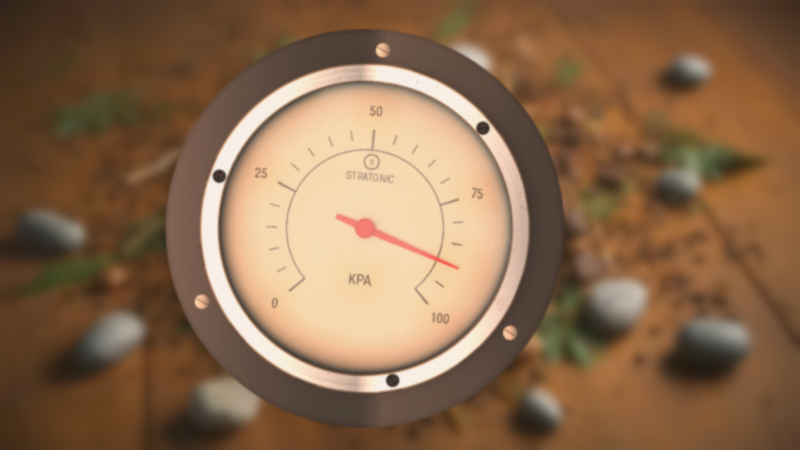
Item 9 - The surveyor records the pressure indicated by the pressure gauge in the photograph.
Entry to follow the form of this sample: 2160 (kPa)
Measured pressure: 90 (kPa)
